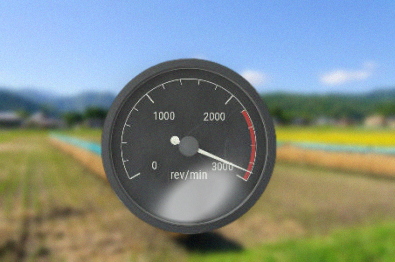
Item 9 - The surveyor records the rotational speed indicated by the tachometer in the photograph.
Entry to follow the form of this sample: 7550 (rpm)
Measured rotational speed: 2900 (rpm)
